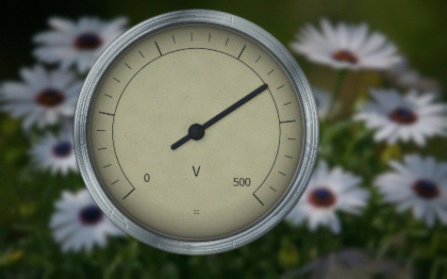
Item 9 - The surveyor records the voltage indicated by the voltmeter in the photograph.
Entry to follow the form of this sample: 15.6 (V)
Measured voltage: 350 (V)
